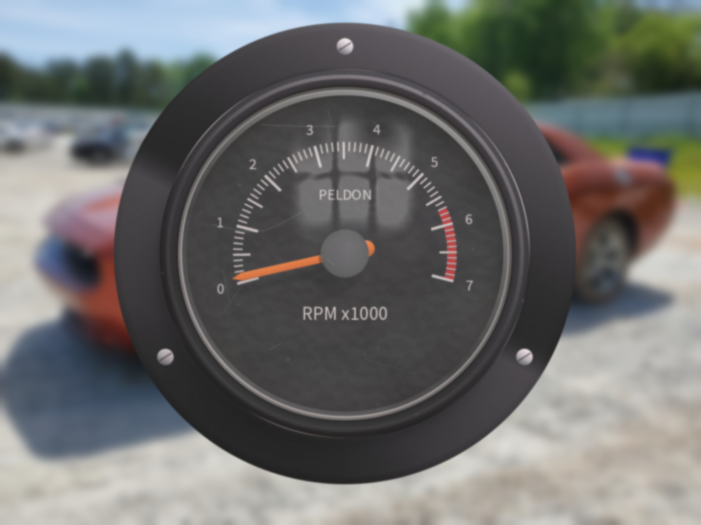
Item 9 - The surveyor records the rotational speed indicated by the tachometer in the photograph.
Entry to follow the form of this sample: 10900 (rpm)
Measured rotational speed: 100 (rpm)
